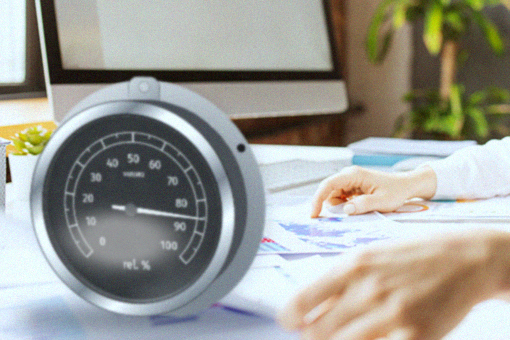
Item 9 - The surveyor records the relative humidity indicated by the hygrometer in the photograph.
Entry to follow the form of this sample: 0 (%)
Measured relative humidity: 85 (%)
